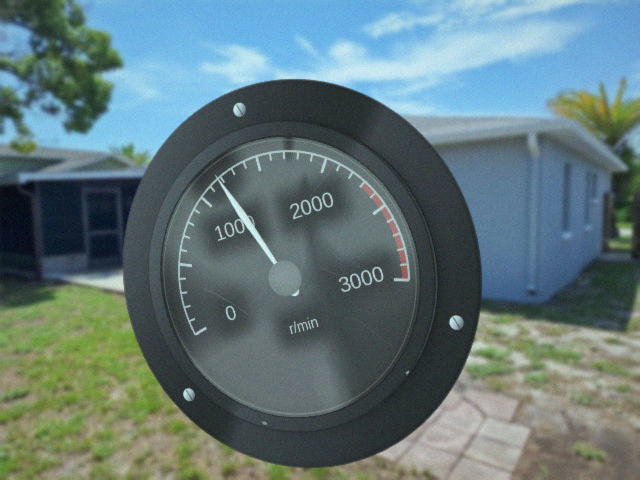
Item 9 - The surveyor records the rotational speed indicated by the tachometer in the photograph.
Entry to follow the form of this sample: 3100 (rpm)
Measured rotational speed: 1200 (rpm)
